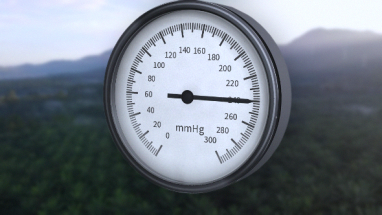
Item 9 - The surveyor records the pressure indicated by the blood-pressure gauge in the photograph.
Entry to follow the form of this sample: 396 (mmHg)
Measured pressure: 240 (mmHg)
